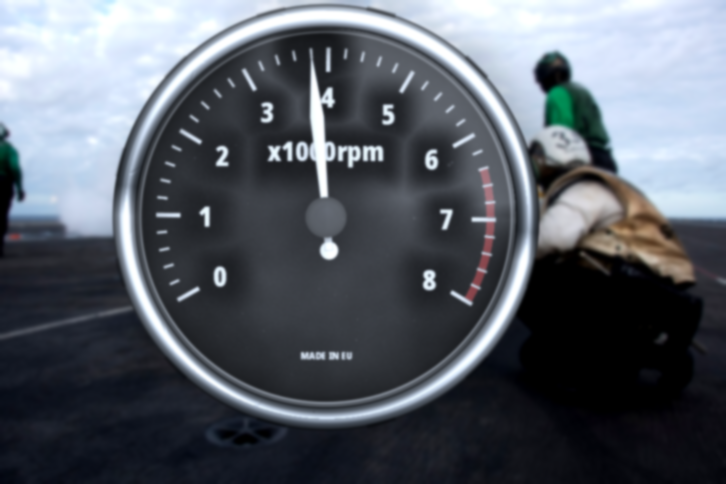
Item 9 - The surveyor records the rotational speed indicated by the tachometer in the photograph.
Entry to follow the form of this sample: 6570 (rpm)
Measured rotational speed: 3800 (rpm)
